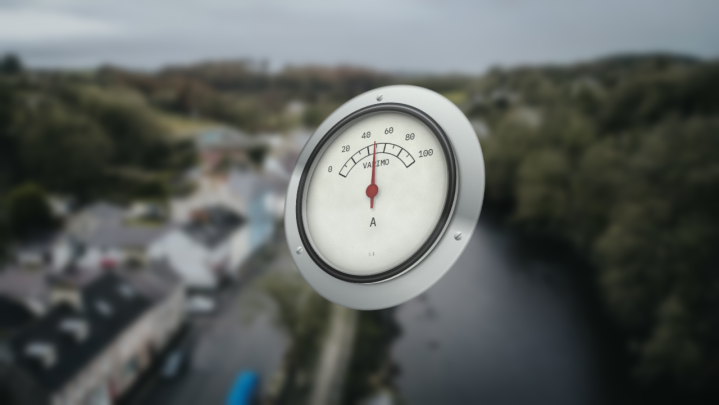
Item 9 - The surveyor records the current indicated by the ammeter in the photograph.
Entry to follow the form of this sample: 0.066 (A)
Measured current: 50 (A)
